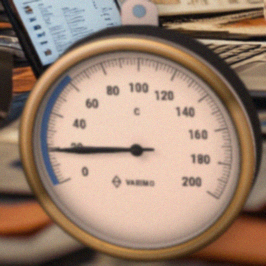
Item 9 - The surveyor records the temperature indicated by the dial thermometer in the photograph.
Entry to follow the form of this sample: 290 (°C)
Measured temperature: 20 (°C)
